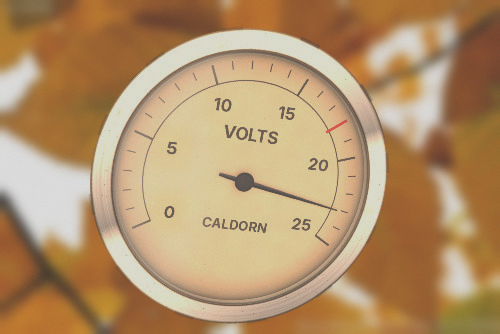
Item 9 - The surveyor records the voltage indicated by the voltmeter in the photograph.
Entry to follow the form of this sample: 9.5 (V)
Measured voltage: 23 (V)
